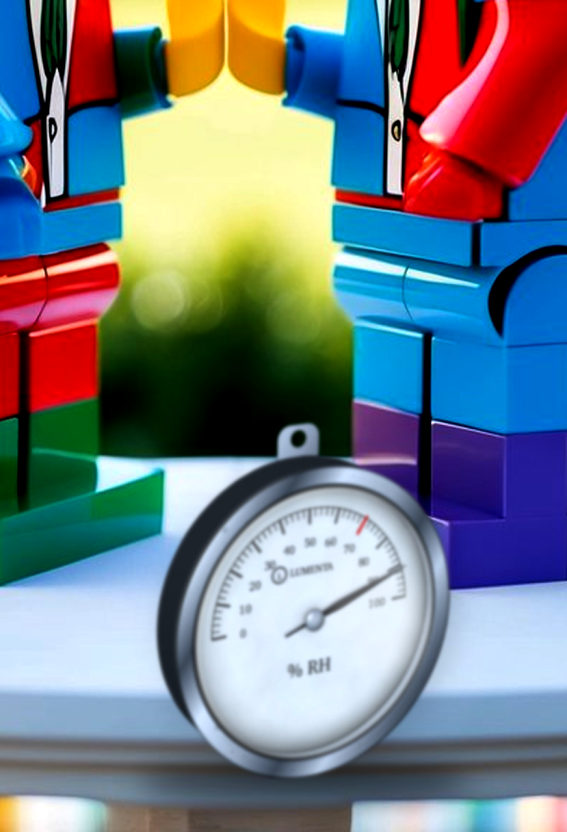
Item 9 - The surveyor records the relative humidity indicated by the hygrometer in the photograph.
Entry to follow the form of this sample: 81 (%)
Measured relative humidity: 90 (%)
